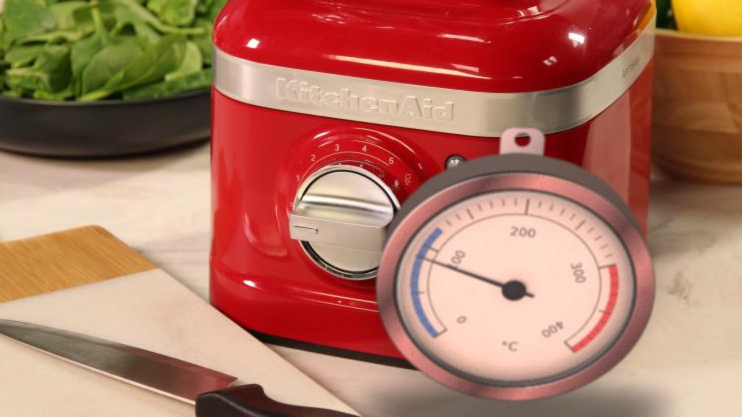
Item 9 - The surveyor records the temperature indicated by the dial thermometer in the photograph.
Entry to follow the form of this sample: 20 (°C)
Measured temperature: 90 (°C)
